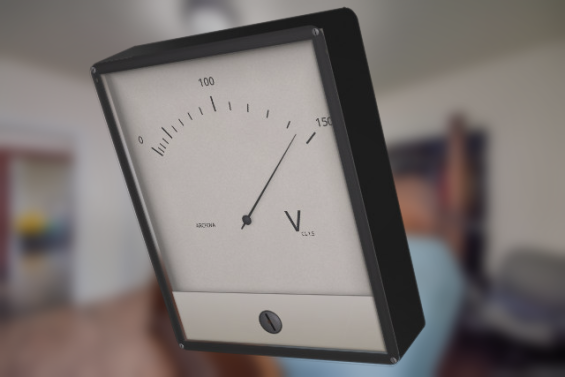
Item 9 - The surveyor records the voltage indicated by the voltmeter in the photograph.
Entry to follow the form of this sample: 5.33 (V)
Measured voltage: 145 (V)
